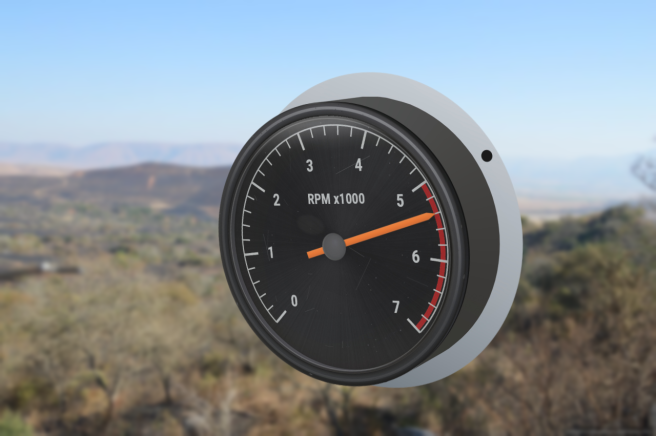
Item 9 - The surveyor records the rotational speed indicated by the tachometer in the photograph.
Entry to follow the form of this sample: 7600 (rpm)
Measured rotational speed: 5400 (rpm)
